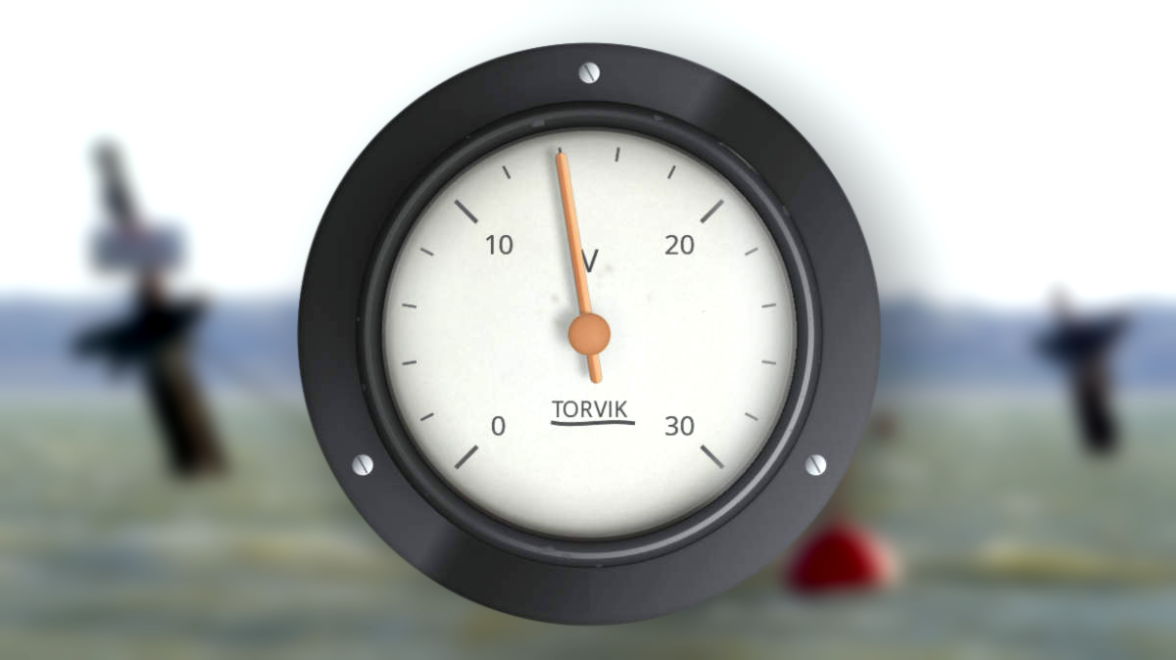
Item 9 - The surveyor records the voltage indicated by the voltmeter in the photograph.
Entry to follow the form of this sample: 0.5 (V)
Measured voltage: 14 (V)
